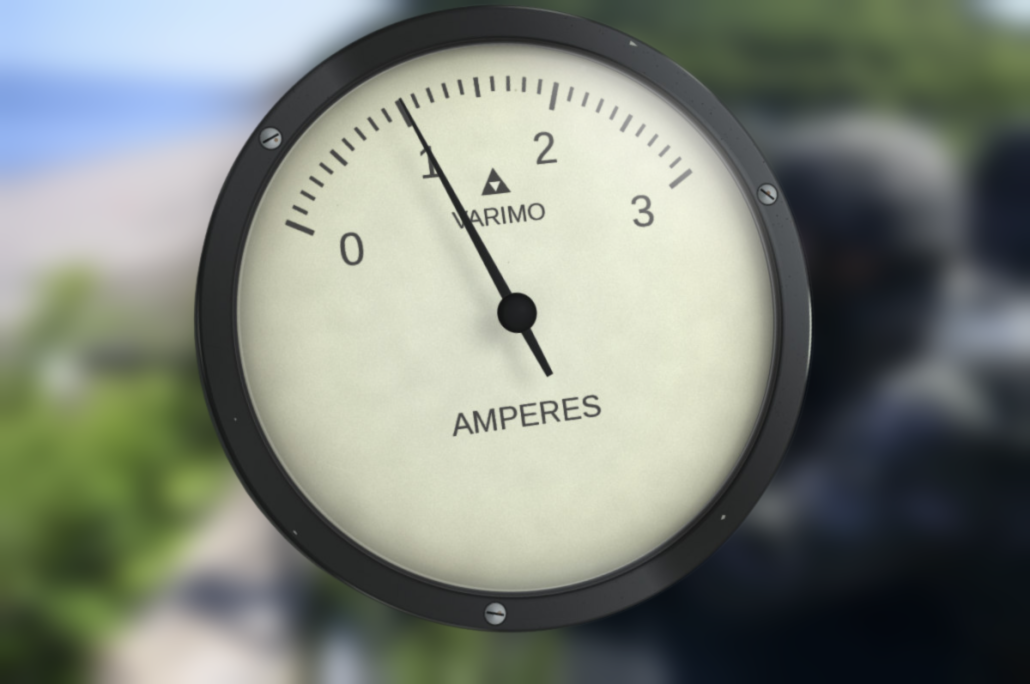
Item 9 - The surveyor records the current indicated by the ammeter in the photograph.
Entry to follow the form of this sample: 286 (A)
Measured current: 1 (A)
